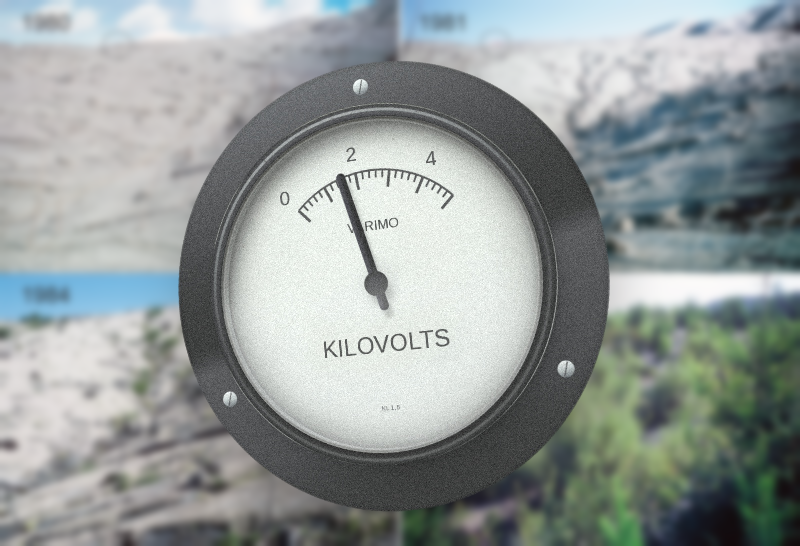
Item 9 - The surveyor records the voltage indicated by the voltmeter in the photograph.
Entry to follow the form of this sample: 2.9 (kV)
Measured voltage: 1.6 (kV)
